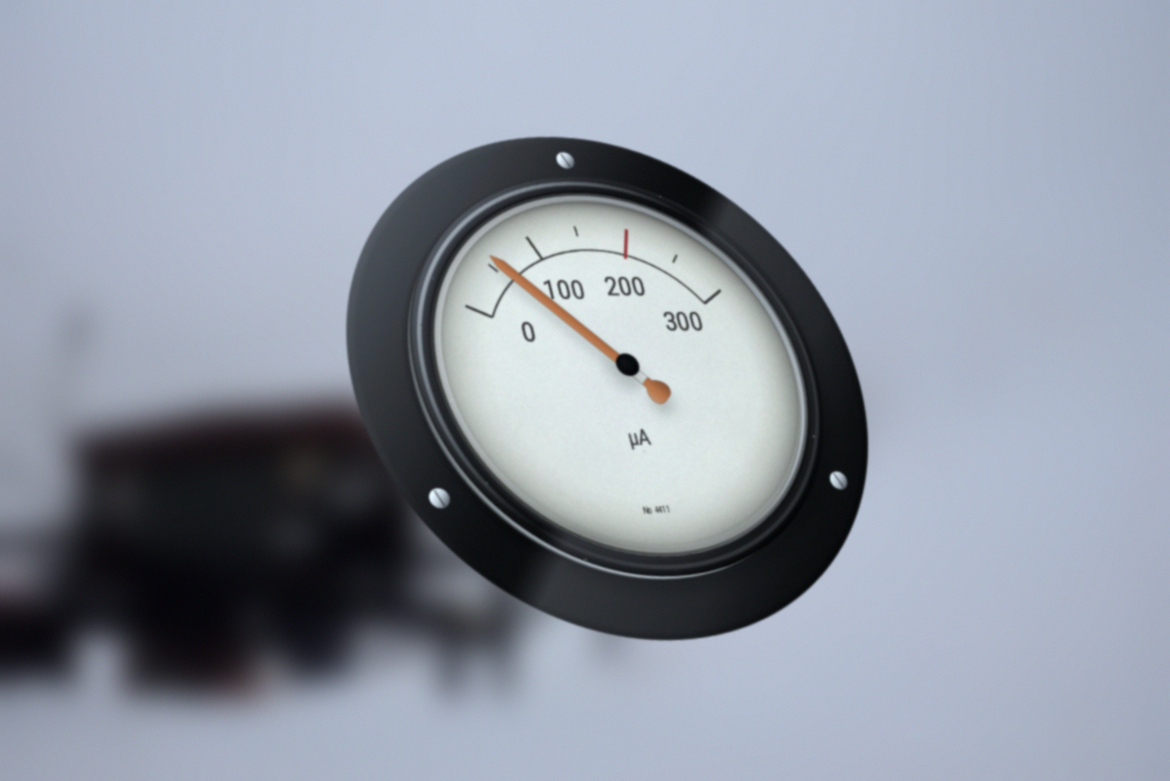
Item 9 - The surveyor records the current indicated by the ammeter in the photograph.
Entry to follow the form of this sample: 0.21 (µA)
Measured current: 50 (µA)
